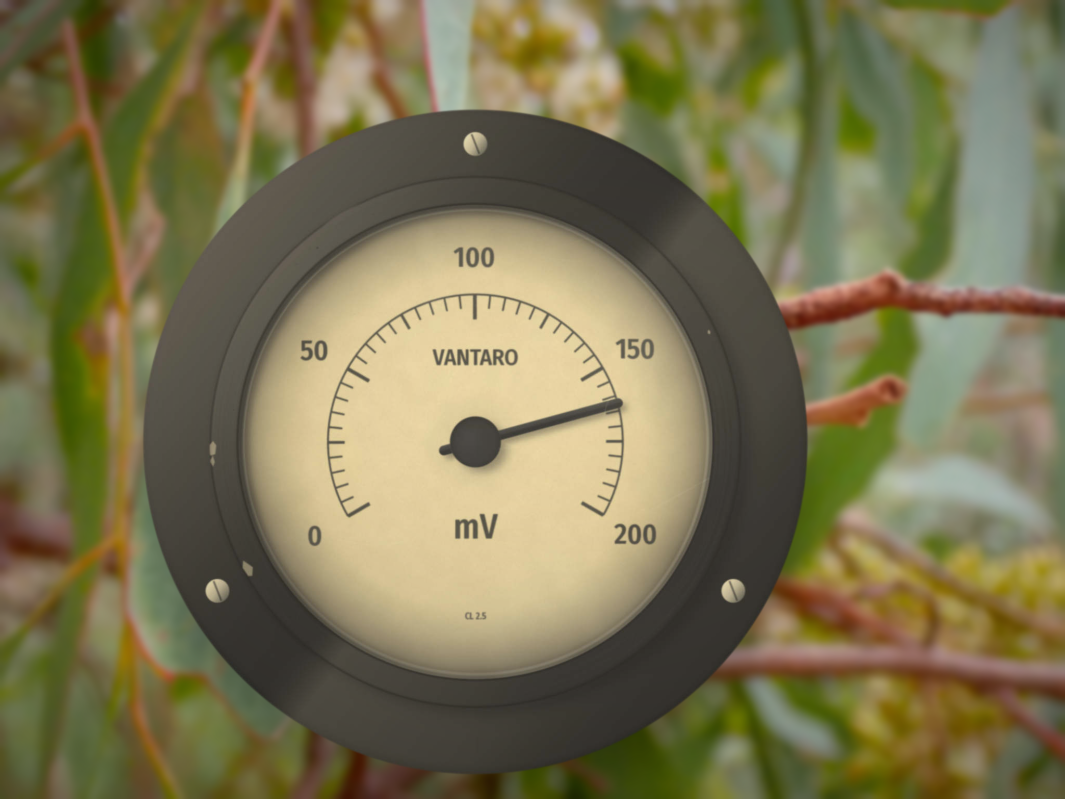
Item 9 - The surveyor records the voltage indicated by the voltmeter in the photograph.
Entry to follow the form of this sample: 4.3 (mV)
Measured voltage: 162.5 (mV)
